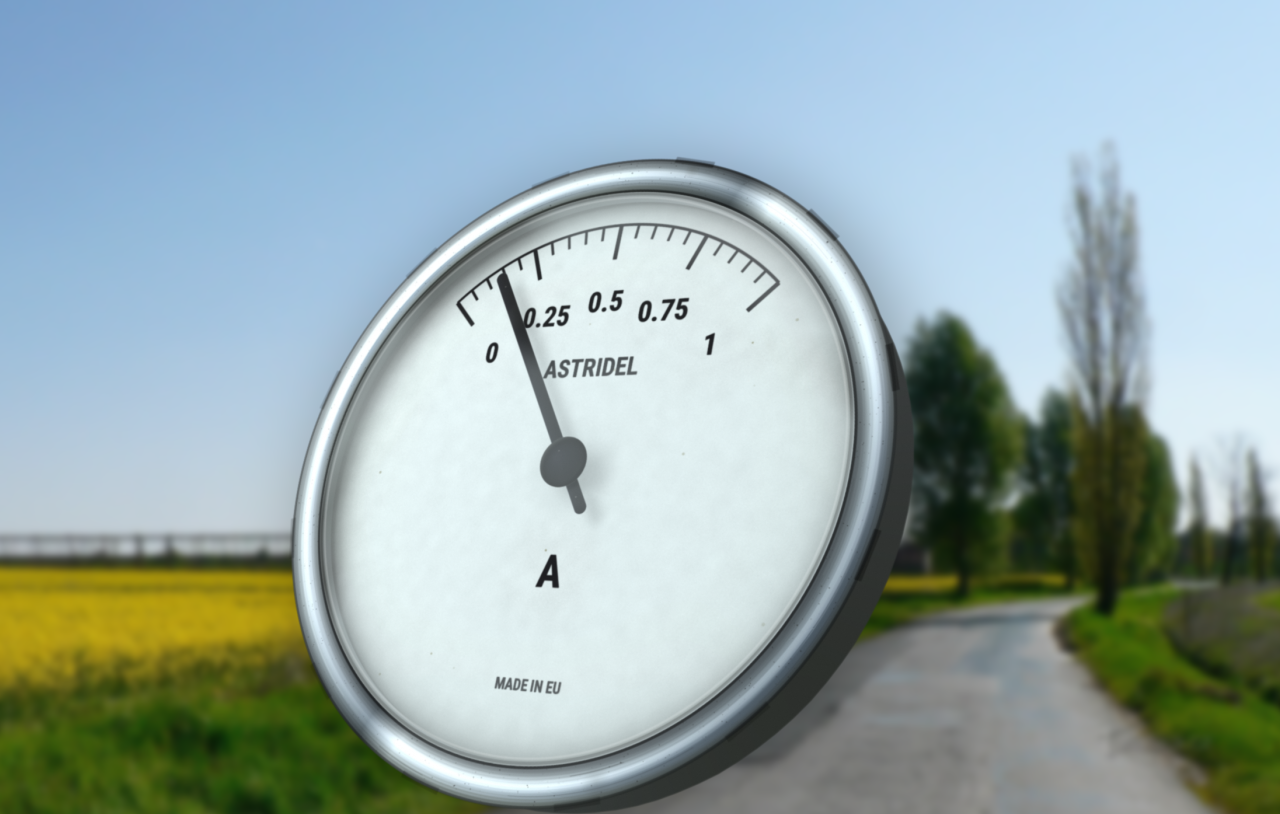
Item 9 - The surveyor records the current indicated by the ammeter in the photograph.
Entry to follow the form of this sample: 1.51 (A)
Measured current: 0.15 (A)
